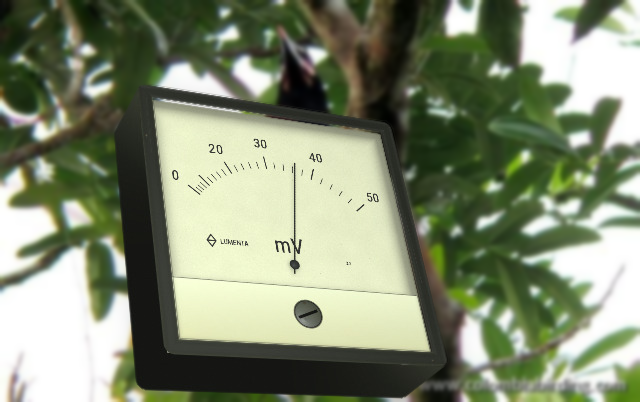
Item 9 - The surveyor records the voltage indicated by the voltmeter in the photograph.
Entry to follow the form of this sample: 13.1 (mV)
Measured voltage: 36 (mV)
